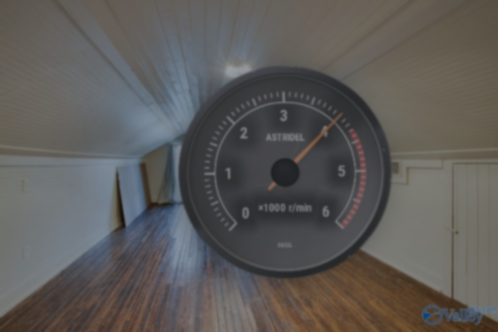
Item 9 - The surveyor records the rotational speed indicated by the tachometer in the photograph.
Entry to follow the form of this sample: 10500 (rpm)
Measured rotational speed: 4000 (rpm)
